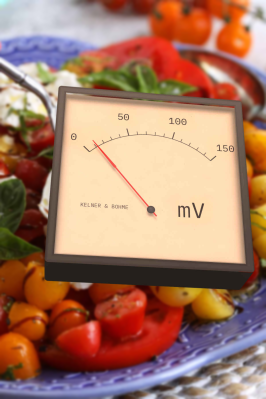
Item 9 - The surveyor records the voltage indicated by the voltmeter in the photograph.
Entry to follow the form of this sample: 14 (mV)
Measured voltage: 10 (mV)
